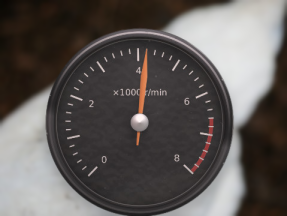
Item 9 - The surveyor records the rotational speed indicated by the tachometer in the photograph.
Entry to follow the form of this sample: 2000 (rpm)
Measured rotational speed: 4200 (rpm)
